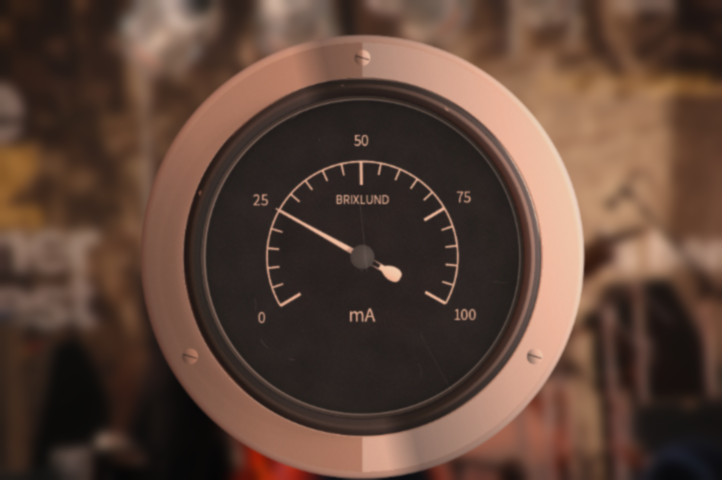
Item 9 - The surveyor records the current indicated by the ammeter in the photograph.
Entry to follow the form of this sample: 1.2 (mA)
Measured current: 25 (mA)
